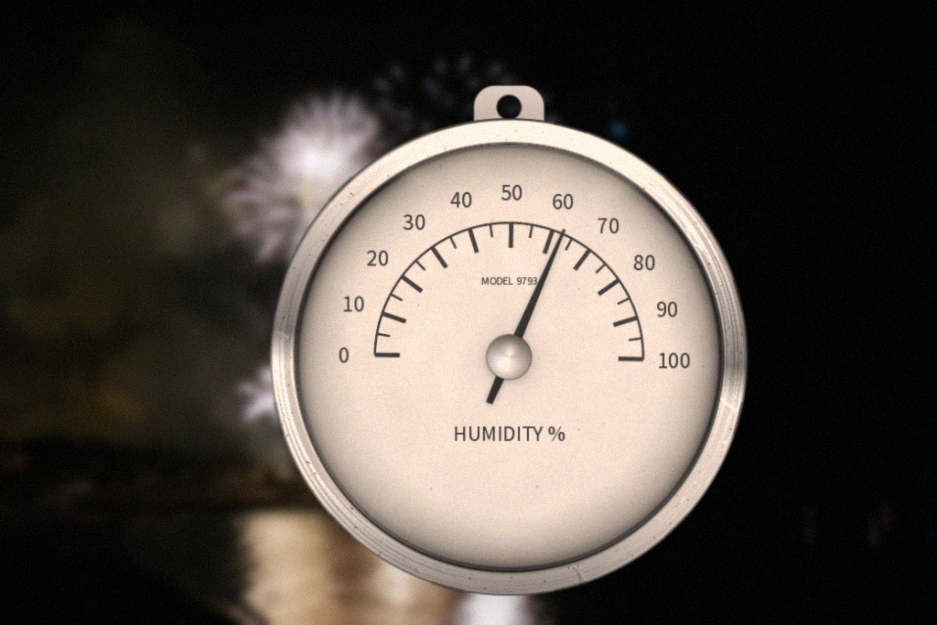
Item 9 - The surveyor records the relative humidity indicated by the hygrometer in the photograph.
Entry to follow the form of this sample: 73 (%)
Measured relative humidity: 62.5 (%)
